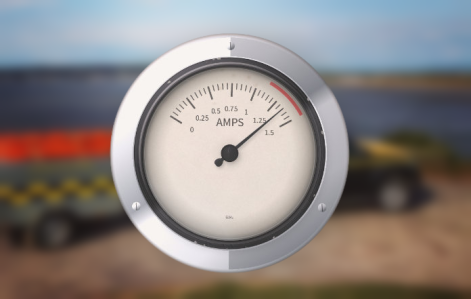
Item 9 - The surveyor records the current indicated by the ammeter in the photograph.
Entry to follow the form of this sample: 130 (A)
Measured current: 1.35 (A)
